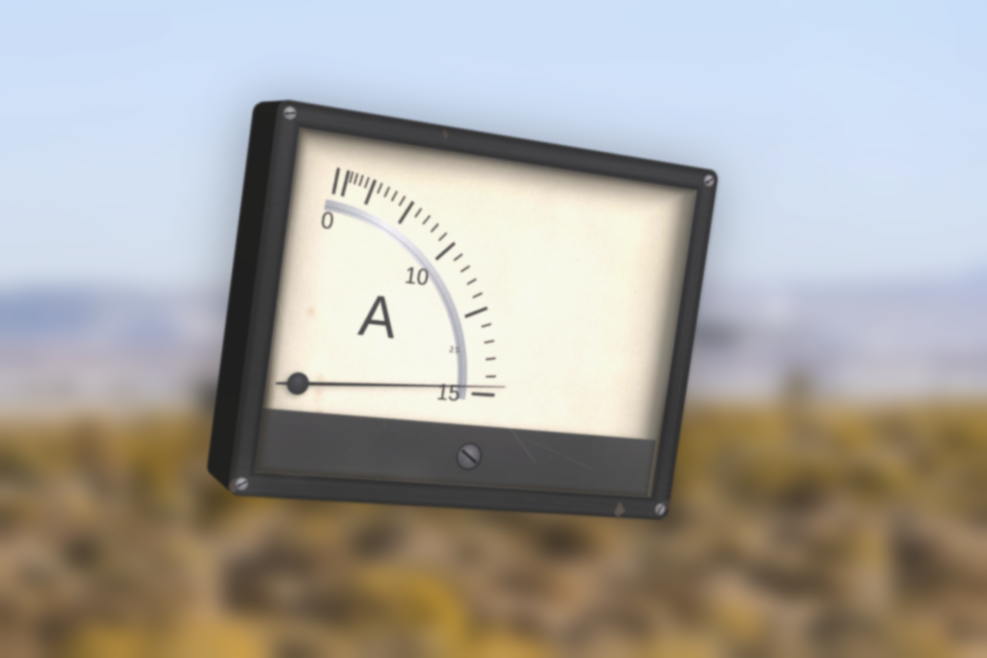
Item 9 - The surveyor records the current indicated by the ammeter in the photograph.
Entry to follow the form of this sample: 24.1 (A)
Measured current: 14.75 (A)
